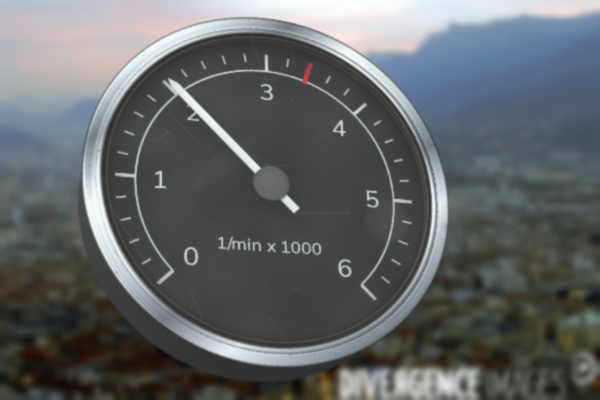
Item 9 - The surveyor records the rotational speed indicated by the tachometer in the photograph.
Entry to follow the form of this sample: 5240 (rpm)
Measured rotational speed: 2000 (rpm)
